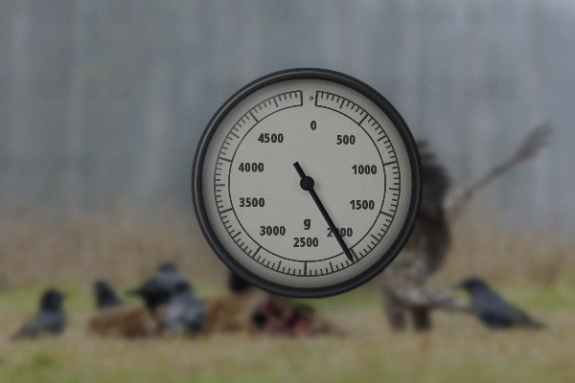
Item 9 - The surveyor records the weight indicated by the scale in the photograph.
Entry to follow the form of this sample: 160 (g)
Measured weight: 2050 (g)
